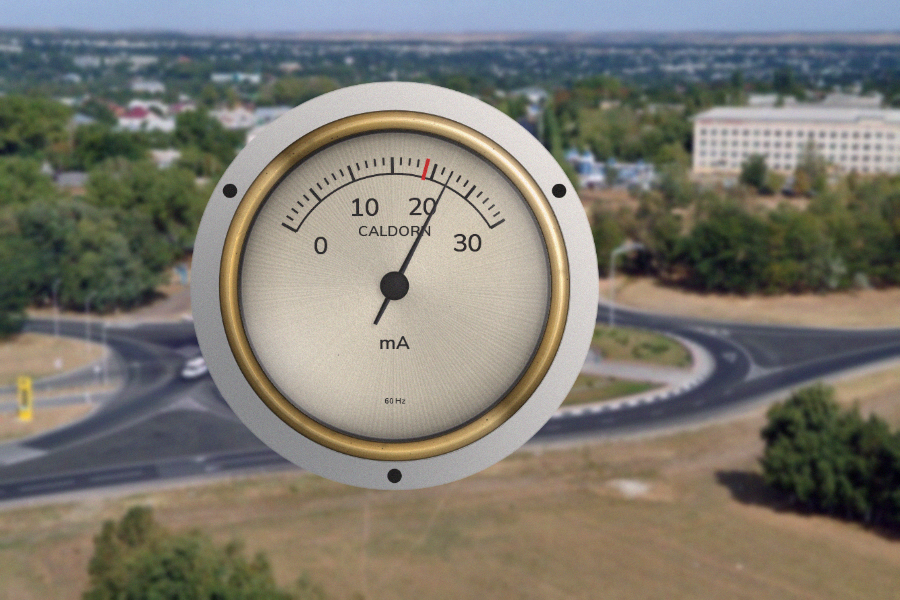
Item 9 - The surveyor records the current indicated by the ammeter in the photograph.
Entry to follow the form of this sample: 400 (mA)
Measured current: 22 (mA)
